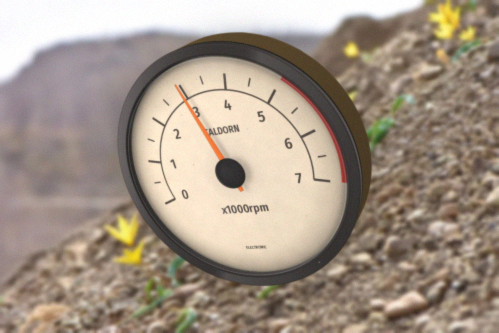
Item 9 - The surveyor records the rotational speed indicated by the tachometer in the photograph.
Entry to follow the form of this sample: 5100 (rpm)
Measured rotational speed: 3000 (rpm)
